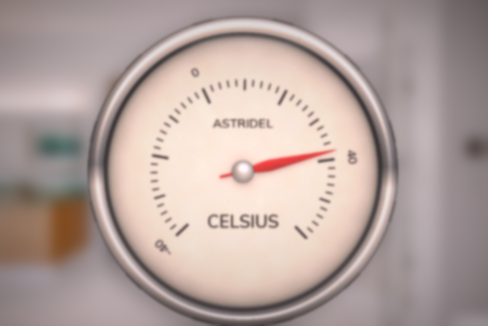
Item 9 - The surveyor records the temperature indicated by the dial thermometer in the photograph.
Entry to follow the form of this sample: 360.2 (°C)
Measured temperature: 38 (°C)
